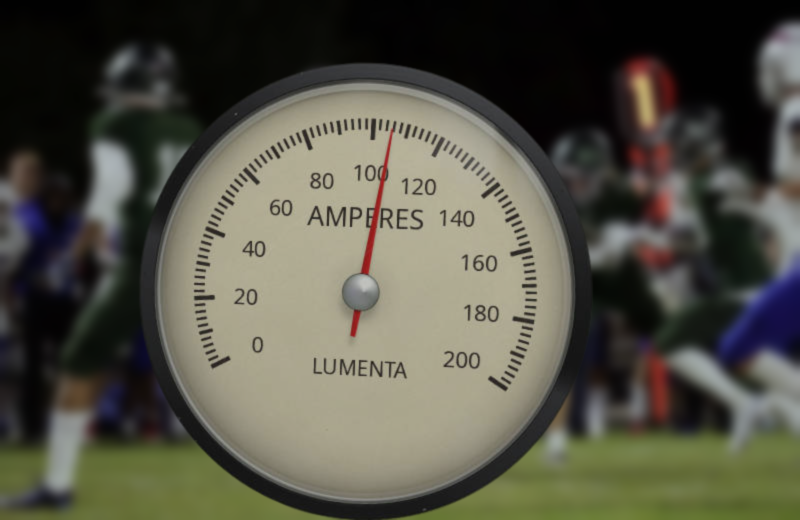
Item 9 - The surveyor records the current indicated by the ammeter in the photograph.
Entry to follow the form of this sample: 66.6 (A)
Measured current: 106 (A)
